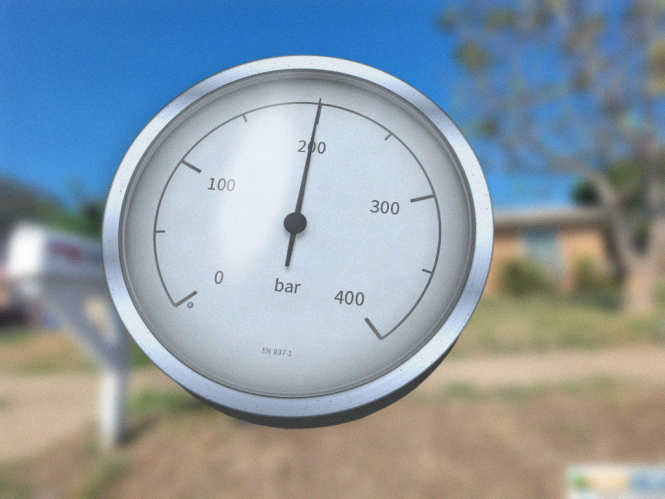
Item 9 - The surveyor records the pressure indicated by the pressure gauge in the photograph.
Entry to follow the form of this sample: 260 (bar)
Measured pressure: 200 (bar)
